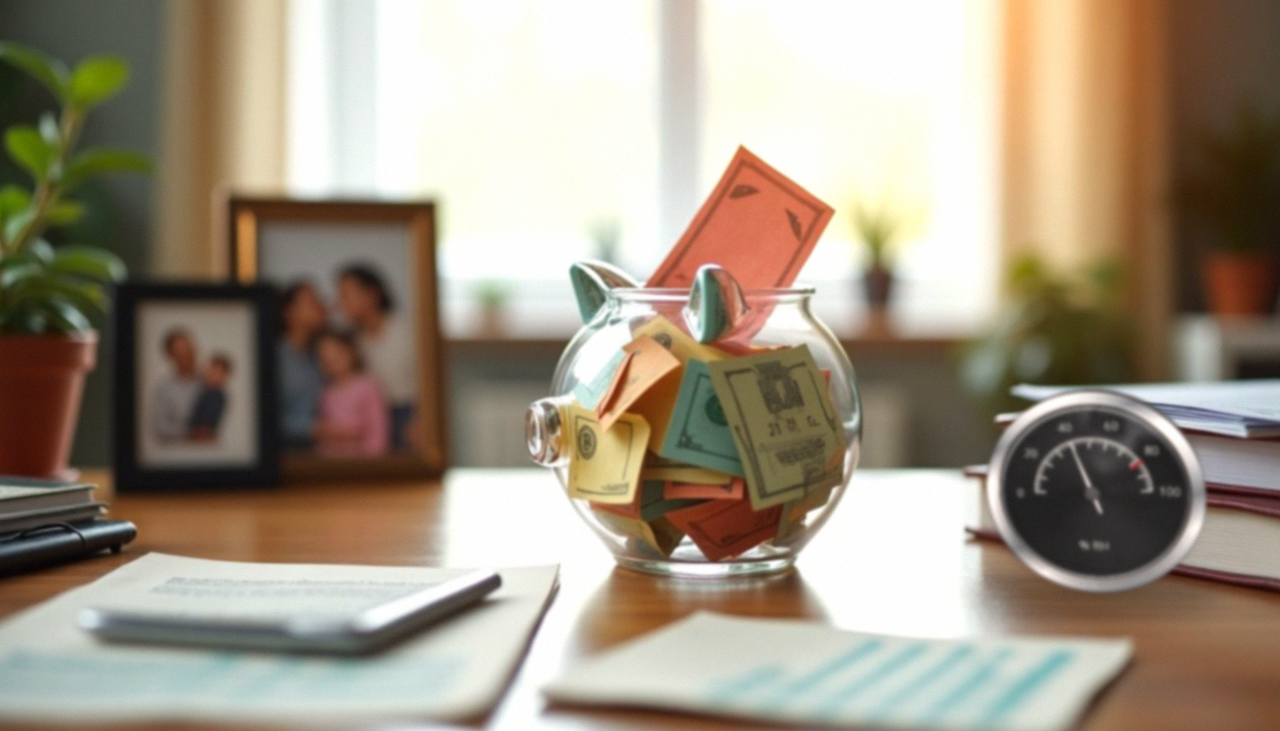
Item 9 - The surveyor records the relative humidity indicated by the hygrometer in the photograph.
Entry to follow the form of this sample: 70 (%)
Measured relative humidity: 40 (%)
